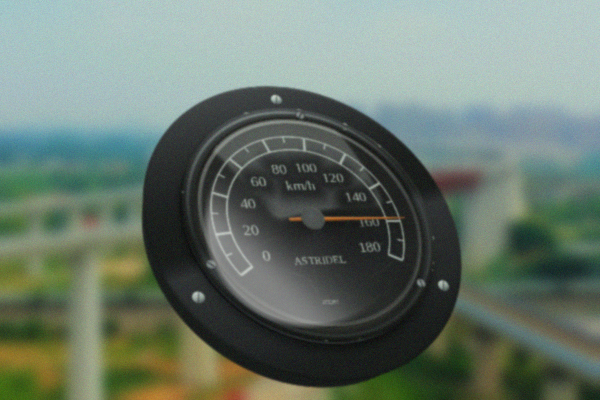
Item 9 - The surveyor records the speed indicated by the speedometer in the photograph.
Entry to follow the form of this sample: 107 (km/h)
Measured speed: 160 (km/h)
